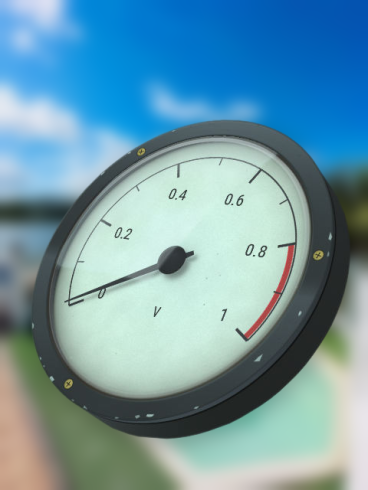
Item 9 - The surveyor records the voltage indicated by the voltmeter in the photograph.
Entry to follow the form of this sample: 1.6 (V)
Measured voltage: 0 (V)
